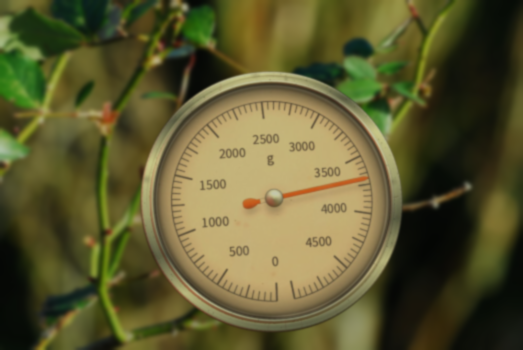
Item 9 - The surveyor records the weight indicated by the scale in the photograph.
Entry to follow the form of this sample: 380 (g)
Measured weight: 3700 (g)
